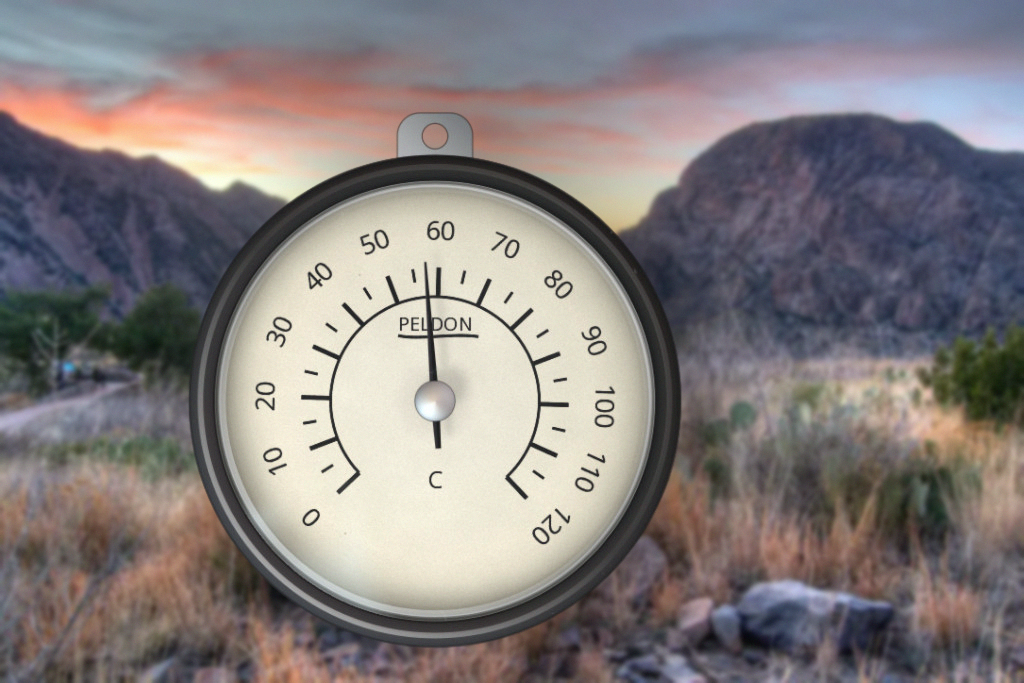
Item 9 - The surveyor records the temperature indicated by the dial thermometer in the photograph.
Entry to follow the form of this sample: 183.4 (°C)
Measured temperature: 57.5 (°C)
